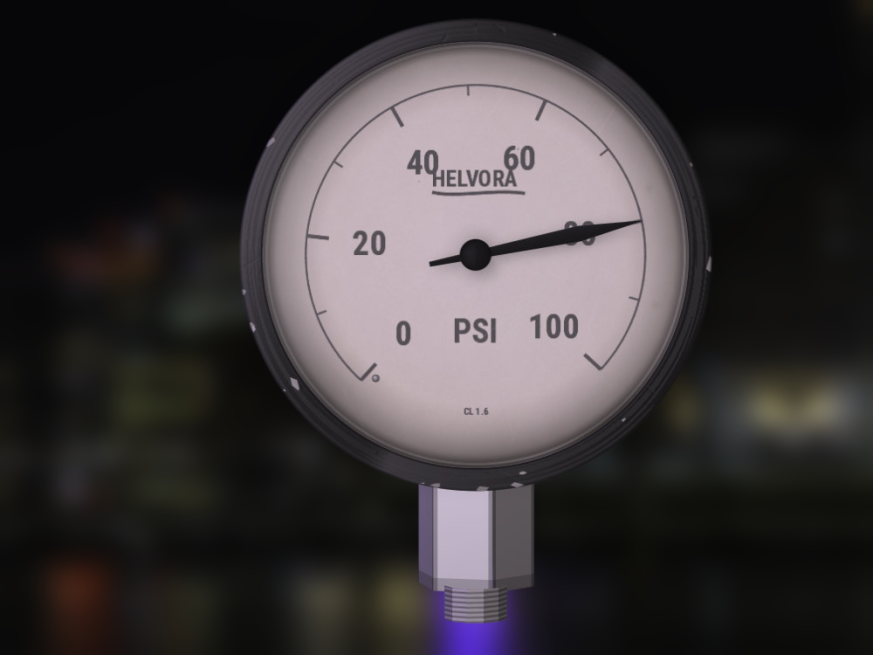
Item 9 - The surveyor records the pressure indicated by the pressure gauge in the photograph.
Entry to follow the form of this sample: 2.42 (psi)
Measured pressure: 80 (psi)
